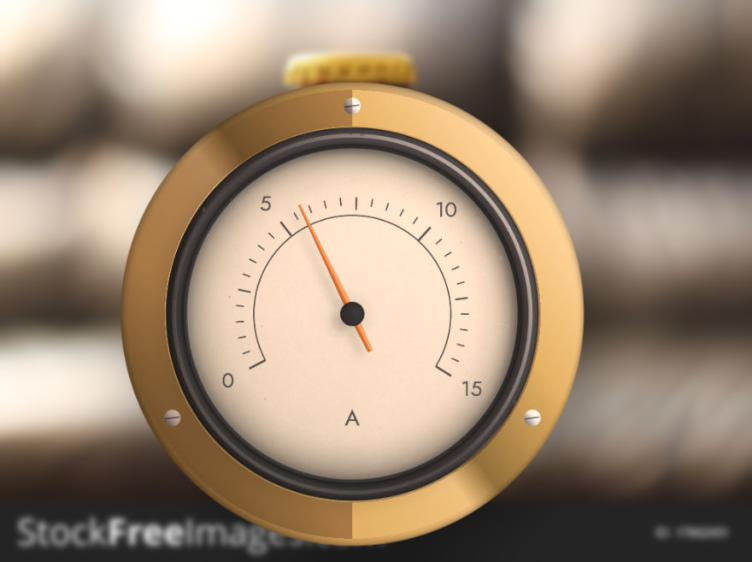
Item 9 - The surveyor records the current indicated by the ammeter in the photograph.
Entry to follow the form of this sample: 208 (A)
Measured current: 5.75 (A)
